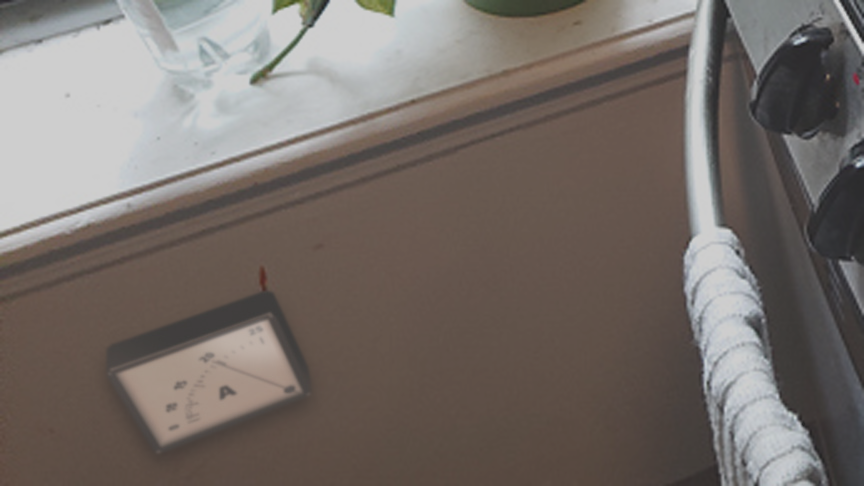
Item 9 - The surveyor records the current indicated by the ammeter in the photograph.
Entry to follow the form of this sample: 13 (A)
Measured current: 20 (A)
